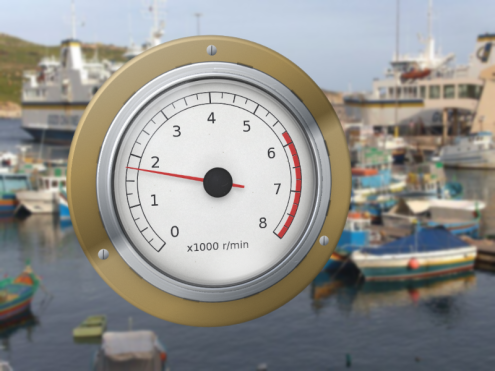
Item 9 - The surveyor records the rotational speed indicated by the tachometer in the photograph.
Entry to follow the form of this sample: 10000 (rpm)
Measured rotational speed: 1750 (rpm)
